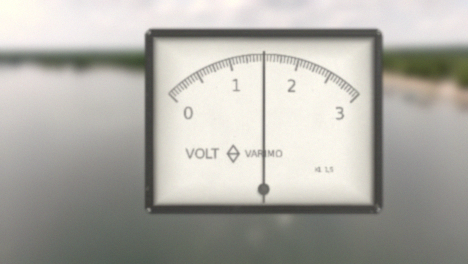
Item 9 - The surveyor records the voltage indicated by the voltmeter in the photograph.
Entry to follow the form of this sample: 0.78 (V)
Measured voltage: 1.5 (V)
